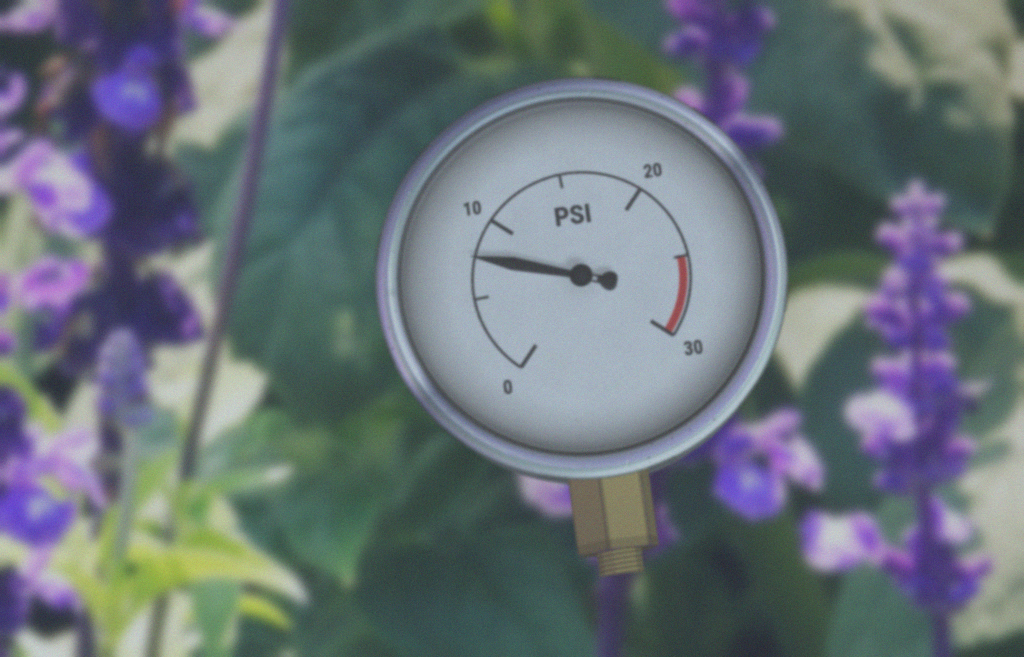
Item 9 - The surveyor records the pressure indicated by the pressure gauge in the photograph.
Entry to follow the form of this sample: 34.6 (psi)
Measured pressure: 7.5 (psi)
